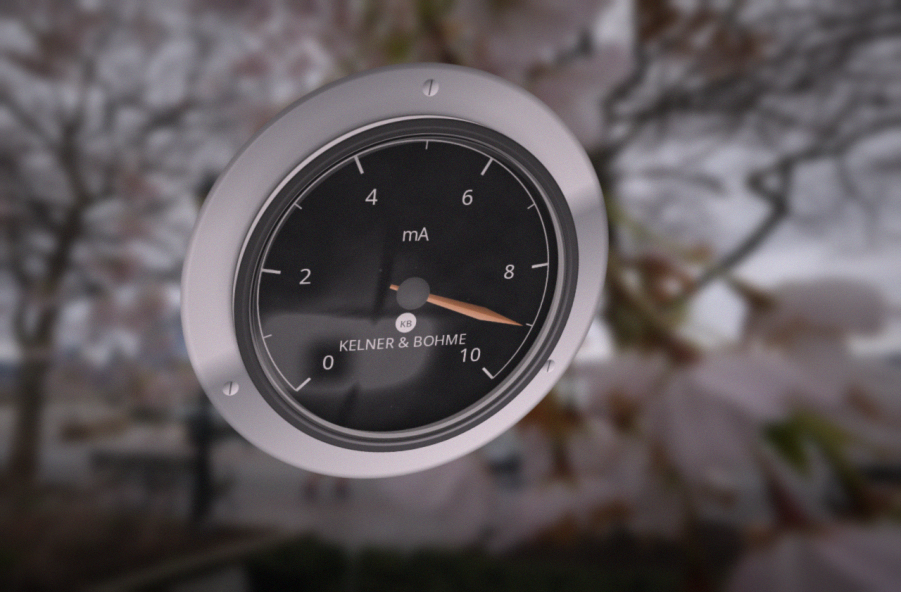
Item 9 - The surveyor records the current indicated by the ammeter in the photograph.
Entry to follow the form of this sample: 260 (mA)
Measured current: 9 (mA)
